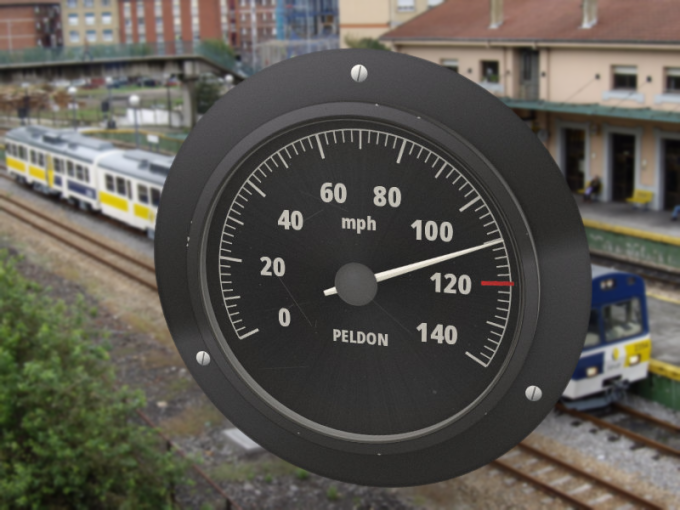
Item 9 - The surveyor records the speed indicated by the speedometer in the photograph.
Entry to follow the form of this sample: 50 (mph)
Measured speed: 110 (mph)
